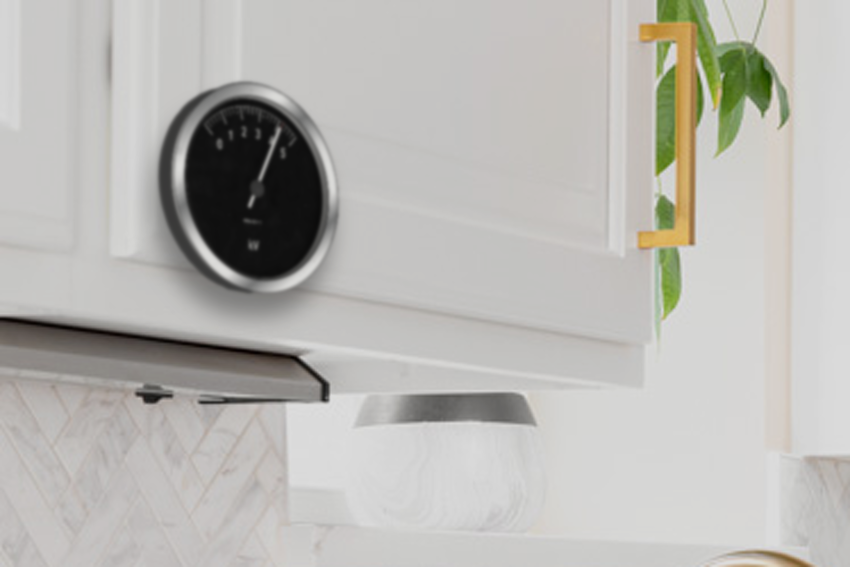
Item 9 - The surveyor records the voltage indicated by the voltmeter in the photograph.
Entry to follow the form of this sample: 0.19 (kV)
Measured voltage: 4 (kV)
